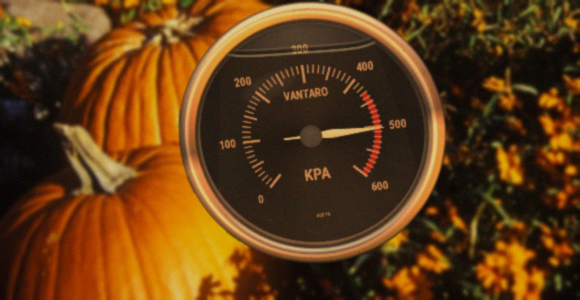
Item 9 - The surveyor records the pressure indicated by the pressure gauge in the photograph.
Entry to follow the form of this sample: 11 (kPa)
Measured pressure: 500 (kPa)
